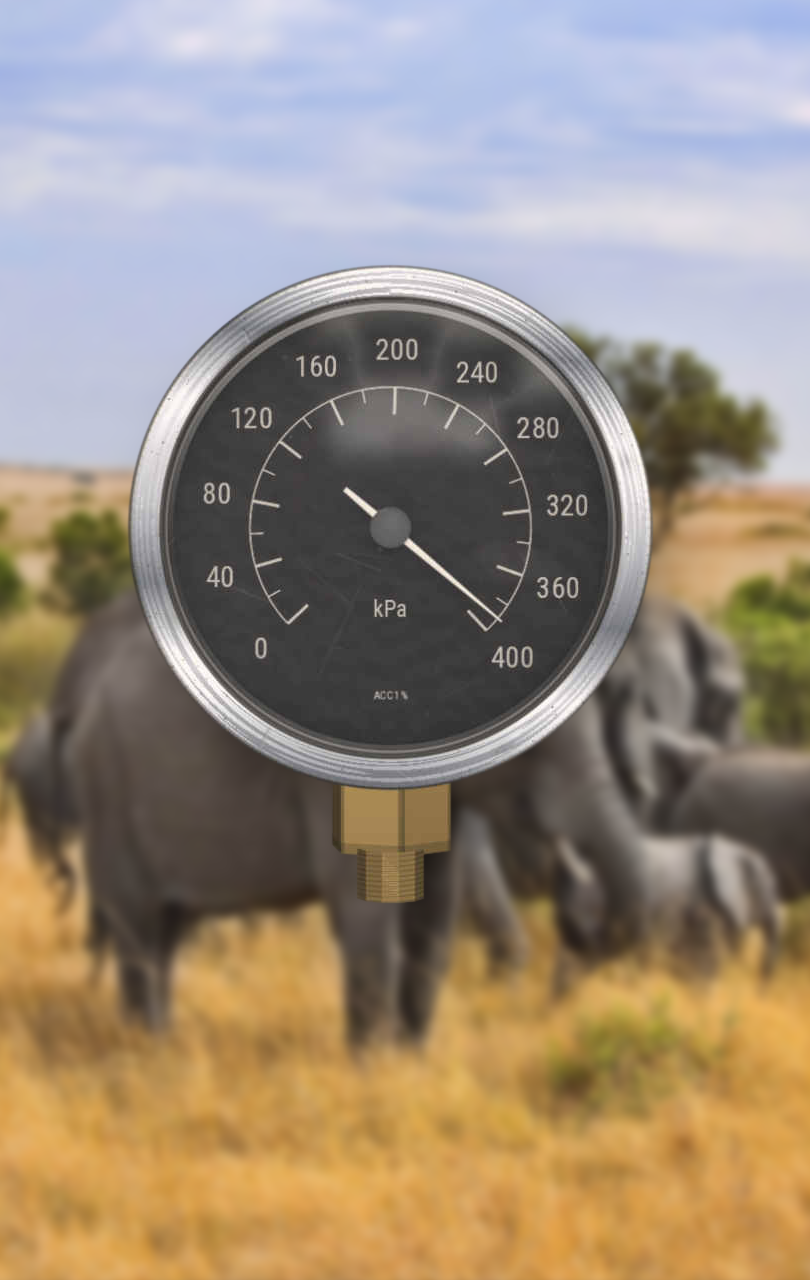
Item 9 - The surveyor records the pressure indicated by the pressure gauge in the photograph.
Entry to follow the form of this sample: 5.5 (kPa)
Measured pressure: 390 (kPa)
